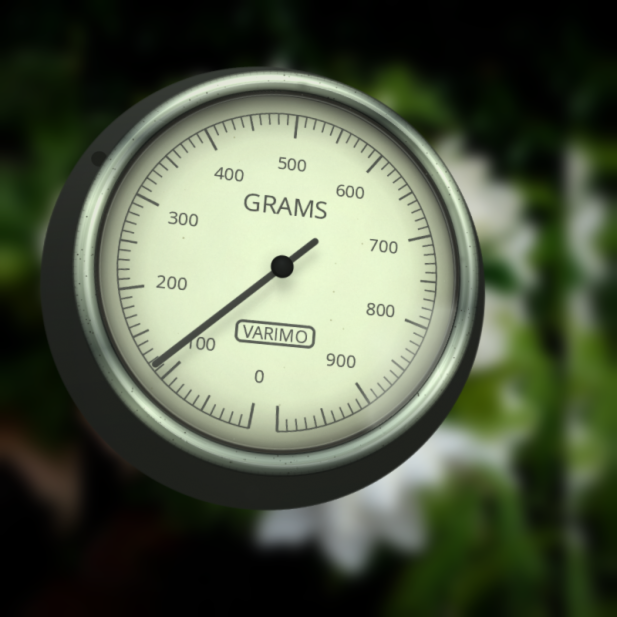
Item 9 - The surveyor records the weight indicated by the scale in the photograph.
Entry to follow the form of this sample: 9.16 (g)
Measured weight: 115 (g)
